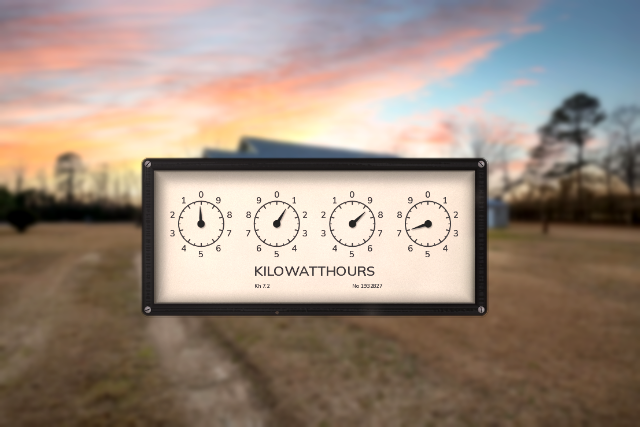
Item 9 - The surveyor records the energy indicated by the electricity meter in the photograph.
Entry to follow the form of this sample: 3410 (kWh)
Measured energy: 87 (kWh)
